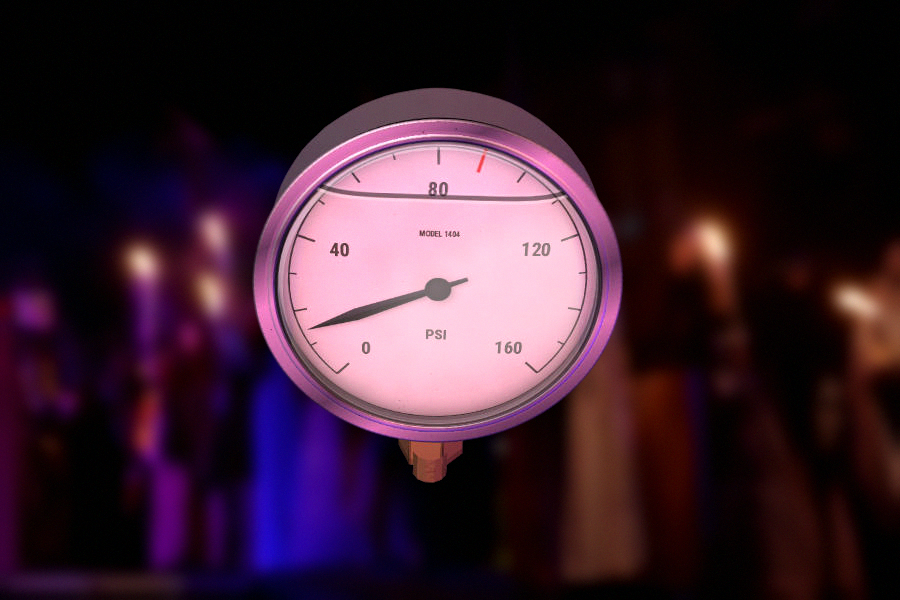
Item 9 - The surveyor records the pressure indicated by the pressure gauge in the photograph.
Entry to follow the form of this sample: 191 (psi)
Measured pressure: 15 (psi)
